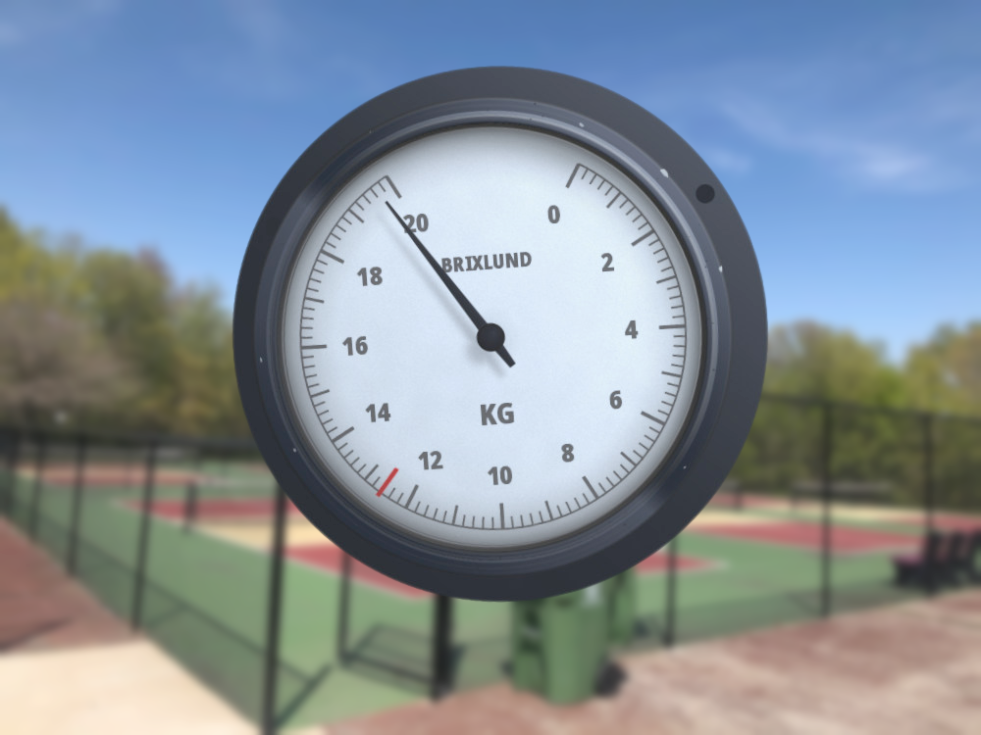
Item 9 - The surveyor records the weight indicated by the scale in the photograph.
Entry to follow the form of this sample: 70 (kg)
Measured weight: 19.7 (kg)
